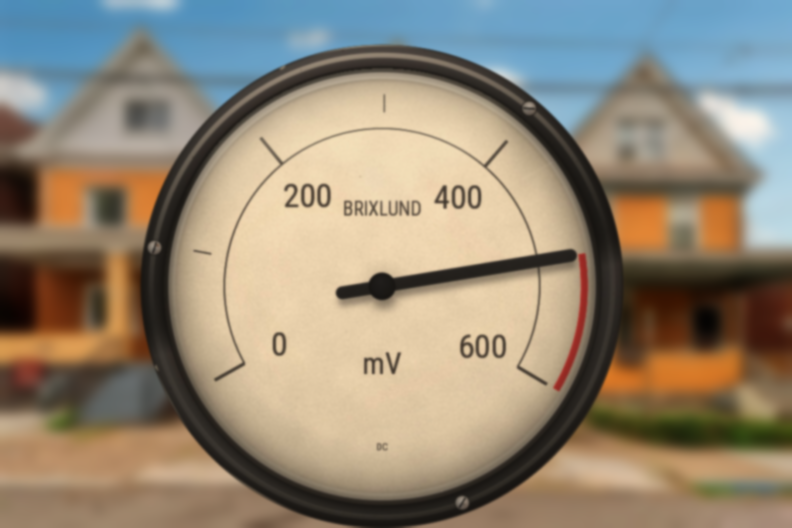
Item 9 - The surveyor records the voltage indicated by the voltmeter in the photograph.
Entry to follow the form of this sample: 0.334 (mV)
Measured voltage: 500 (mV)
